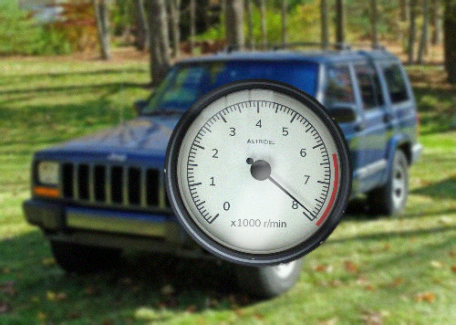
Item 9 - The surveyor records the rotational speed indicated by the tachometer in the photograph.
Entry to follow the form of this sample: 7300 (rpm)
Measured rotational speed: 7900 (rpm)
